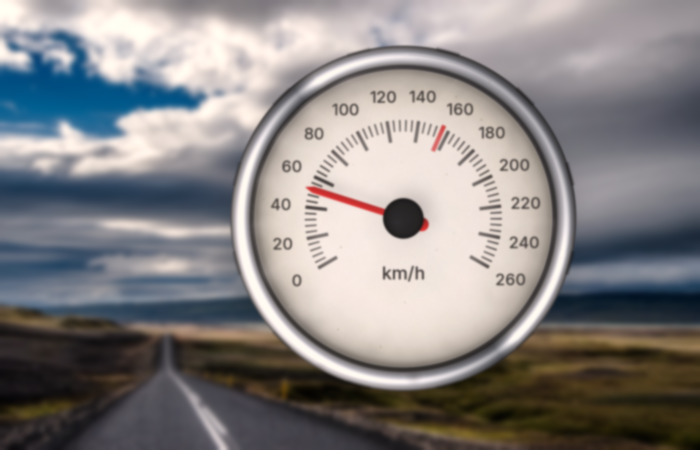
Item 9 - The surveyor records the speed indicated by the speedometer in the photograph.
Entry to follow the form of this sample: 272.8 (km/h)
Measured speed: 52 (km/h)
